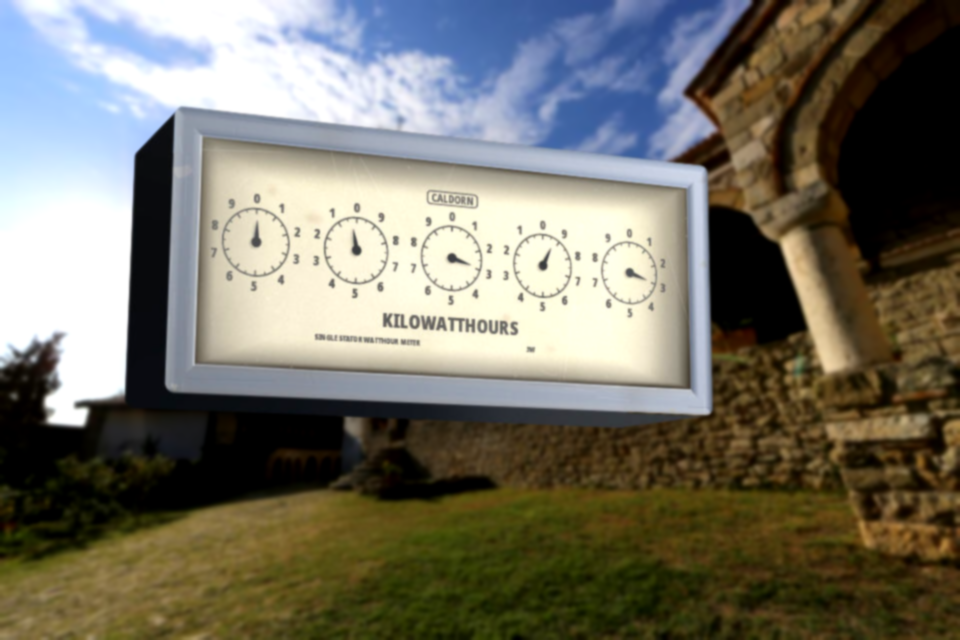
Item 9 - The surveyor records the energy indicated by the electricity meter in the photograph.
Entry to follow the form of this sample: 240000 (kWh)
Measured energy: 293 (kWh)
